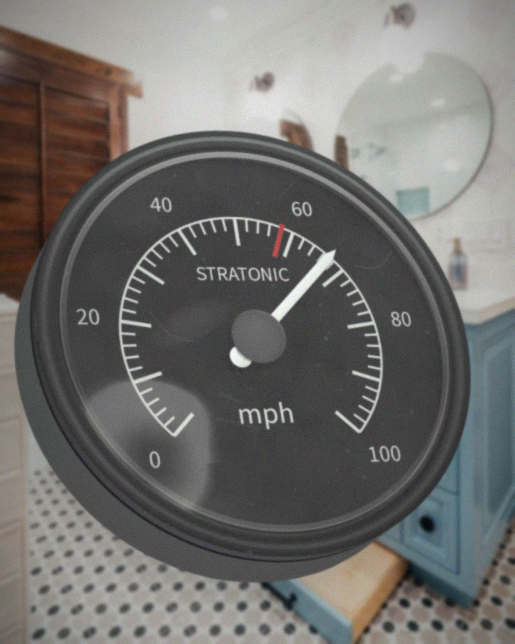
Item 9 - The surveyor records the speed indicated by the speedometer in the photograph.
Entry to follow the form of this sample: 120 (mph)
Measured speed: 67 (mph)
